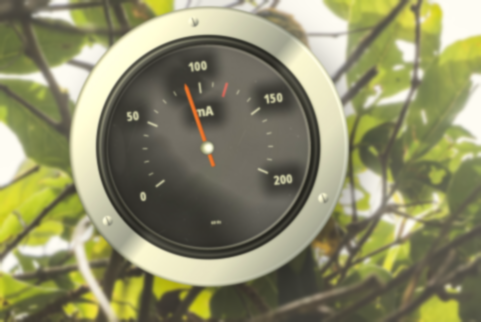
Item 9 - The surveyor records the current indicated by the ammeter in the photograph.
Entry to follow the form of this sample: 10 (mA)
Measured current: 90 (mA)
